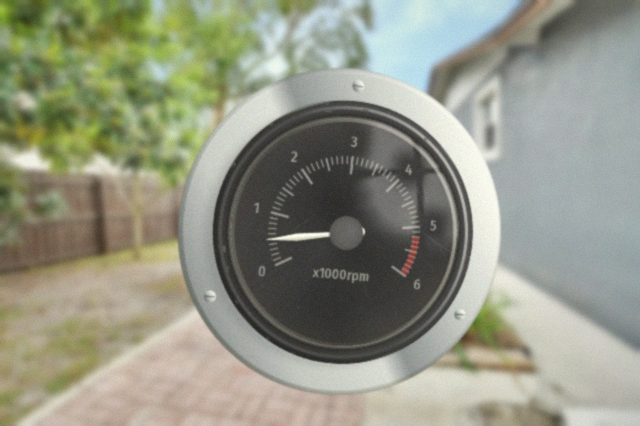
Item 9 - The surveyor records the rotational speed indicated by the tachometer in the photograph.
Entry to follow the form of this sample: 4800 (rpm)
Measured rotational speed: 500 (rpm)
